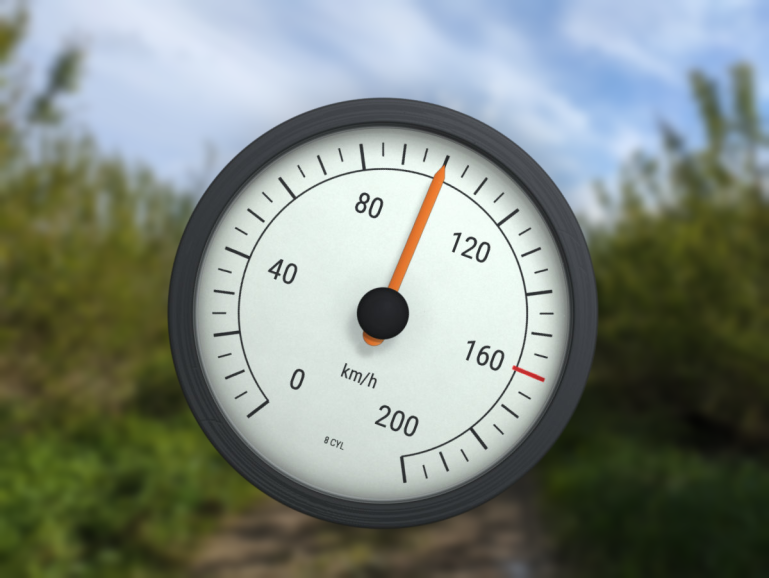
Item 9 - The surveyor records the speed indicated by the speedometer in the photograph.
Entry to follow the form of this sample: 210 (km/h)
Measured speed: 100 (km/h)
